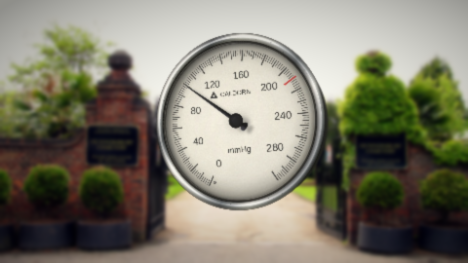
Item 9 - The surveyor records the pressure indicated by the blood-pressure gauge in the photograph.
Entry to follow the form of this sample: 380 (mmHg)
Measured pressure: 100 (mmHg)
